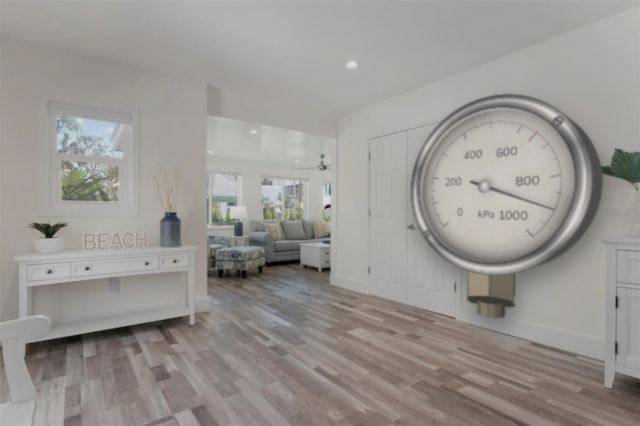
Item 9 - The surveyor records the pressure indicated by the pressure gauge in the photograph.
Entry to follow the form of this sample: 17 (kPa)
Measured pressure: 900 (kPa)
